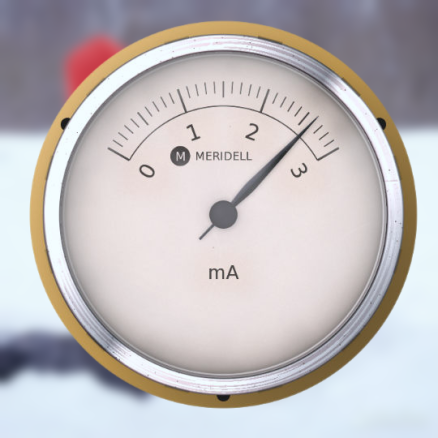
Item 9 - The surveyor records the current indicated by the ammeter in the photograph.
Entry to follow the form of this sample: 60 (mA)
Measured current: 2.6 (mA)
